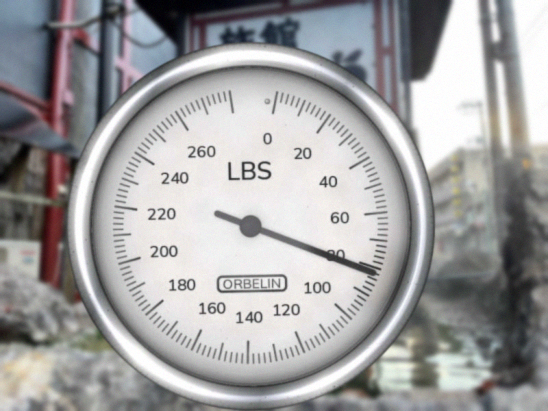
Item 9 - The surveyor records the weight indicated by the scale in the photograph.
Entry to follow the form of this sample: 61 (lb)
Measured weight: 82 (lb)
